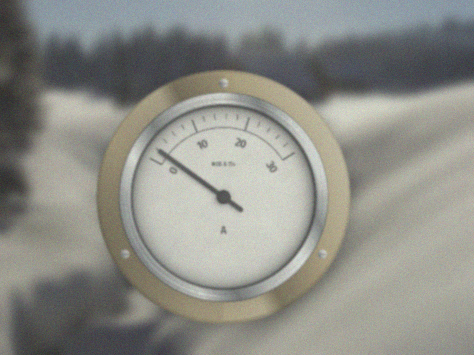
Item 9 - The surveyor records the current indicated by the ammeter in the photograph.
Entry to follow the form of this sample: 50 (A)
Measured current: 2 (A)
